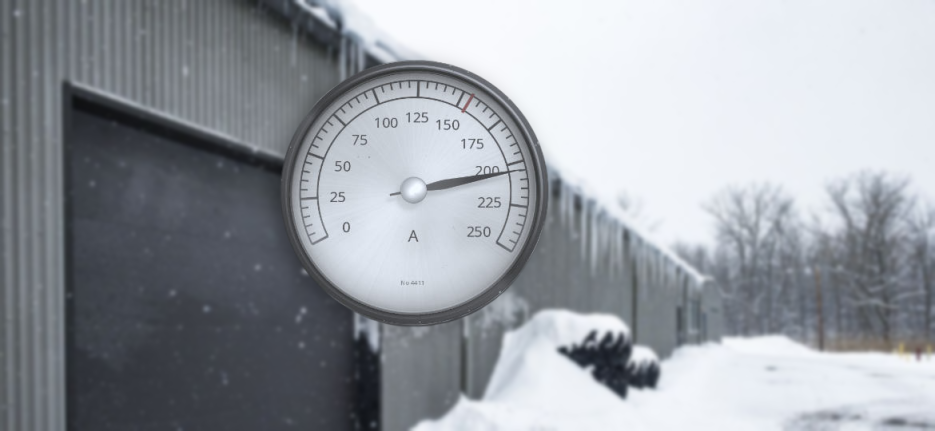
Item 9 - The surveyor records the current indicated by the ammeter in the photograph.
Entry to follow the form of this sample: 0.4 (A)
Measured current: 205 (A)
